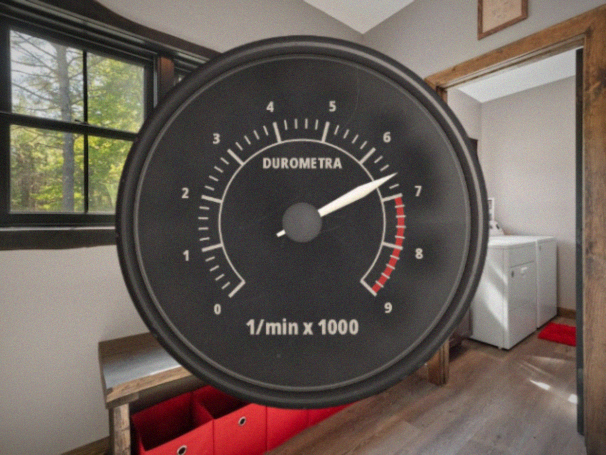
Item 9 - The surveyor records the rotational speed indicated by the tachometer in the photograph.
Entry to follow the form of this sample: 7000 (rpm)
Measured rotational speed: 6600 (rpm)
